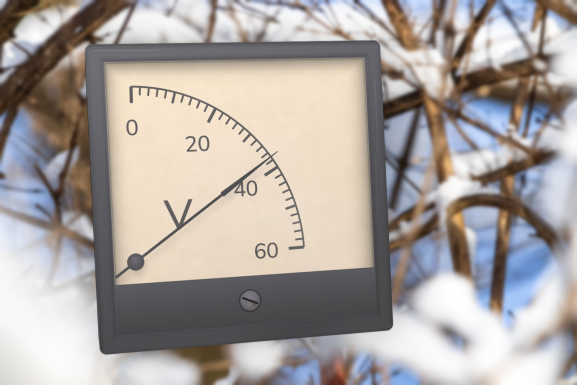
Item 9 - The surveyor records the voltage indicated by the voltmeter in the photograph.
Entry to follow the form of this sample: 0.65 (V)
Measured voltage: 37 (V)
